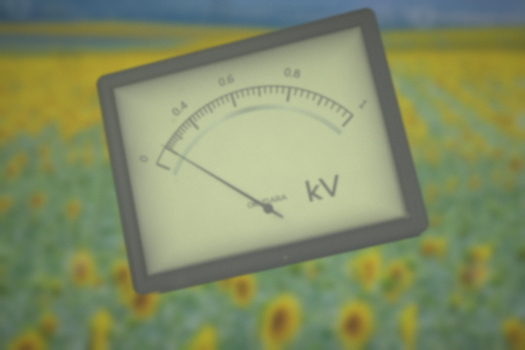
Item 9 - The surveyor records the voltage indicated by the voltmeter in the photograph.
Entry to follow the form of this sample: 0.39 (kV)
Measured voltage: 0.2 (kV)
